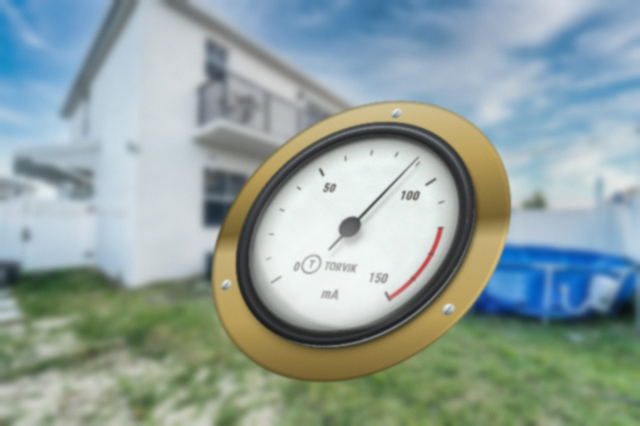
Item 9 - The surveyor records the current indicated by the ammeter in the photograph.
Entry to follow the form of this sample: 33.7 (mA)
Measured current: 90 (mA)
